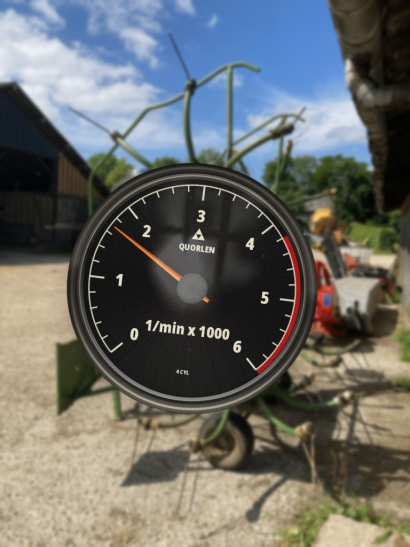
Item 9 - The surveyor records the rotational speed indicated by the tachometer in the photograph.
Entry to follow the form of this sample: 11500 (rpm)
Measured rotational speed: 1700 (rpm)
